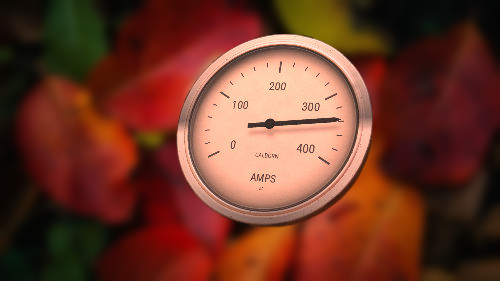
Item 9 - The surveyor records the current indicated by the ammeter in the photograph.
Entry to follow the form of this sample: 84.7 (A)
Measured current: 340 (A)
